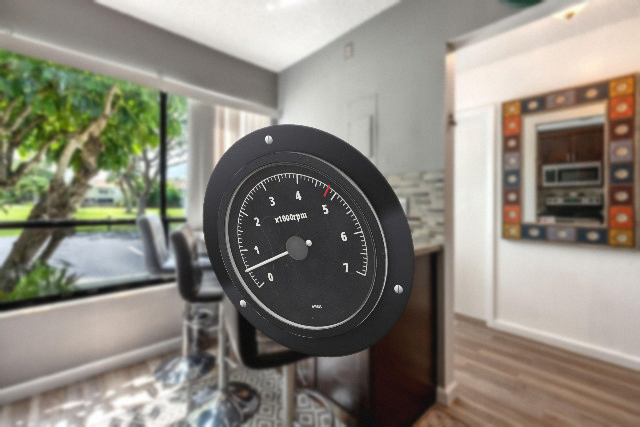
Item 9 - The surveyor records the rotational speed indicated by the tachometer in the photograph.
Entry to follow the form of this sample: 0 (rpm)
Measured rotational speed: 500 (rpm)
